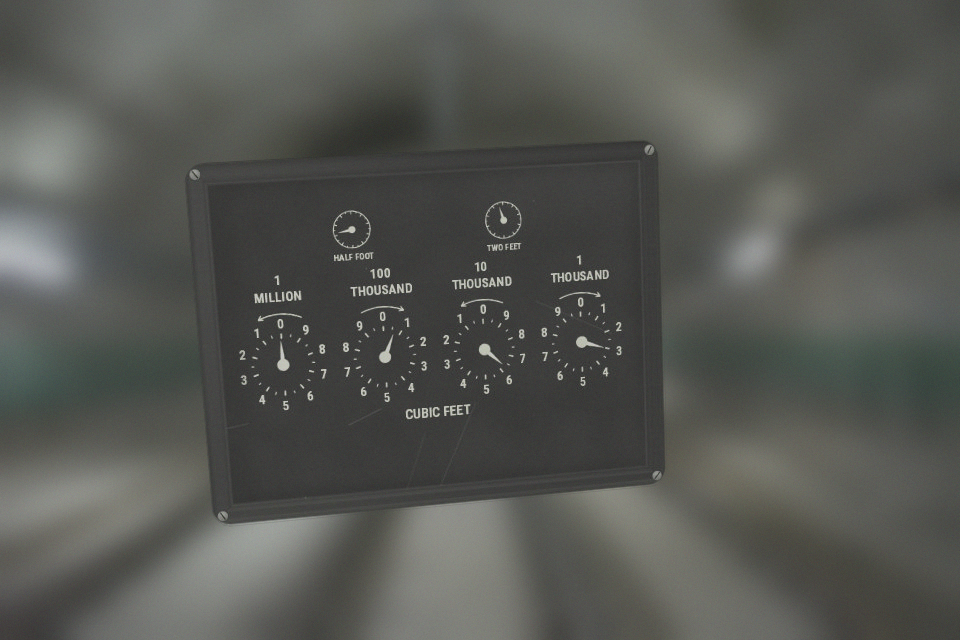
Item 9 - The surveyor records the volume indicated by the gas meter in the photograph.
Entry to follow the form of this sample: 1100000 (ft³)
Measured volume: 6300 (ft³)
